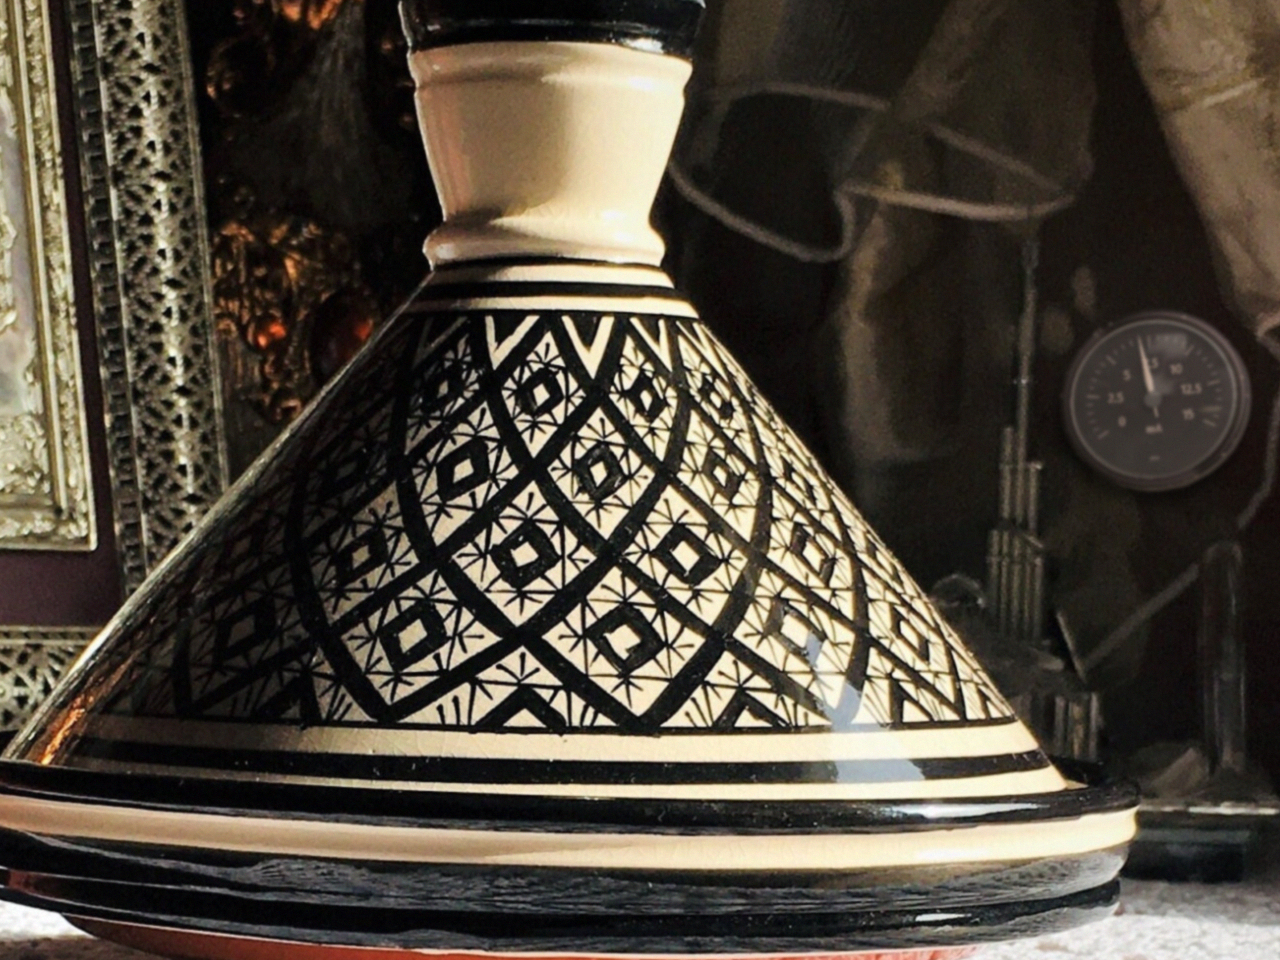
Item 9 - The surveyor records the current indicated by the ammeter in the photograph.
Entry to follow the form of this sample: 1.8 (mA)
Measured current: 7 (mA)
